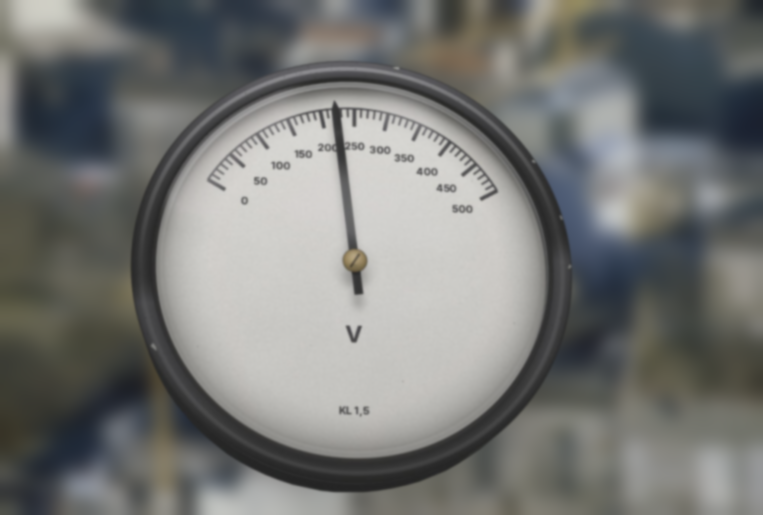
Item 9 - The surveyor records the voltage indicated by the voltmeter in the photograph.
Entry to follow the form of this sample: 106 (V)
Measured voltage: 220 (V)
